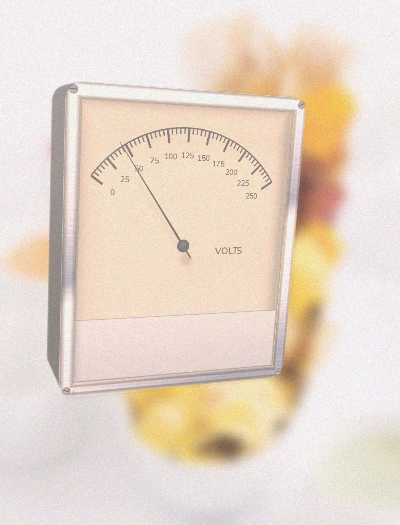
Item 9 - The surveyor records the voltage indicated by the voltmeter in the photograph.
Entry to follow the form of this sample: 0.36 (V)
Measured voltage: 45 (V)
